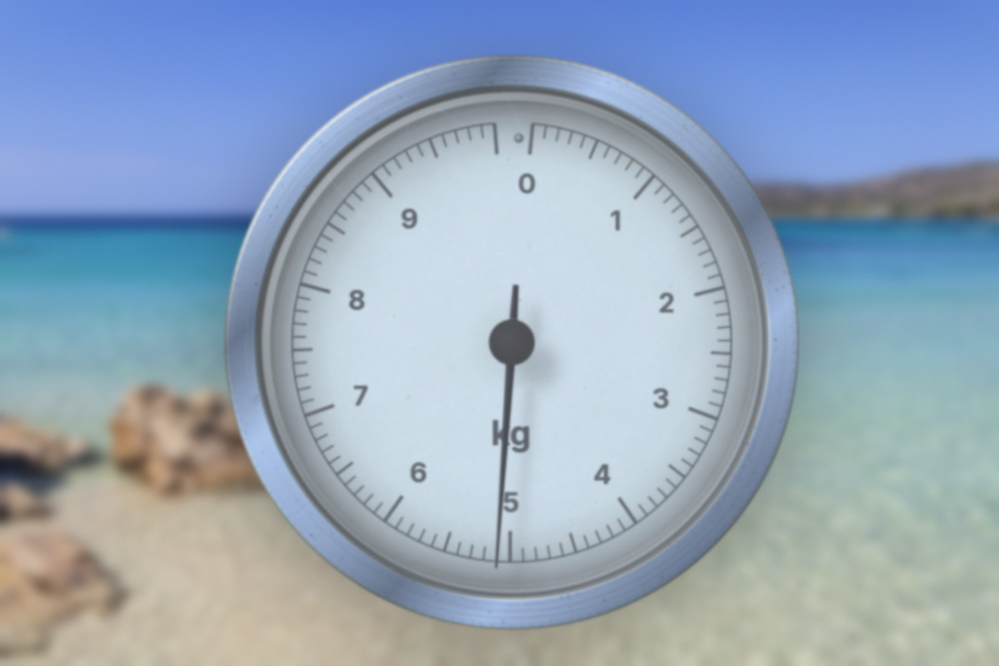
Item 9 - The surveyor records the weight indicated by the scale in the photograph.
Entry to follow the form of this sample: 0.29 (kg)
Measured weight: 5.1 (kg)
